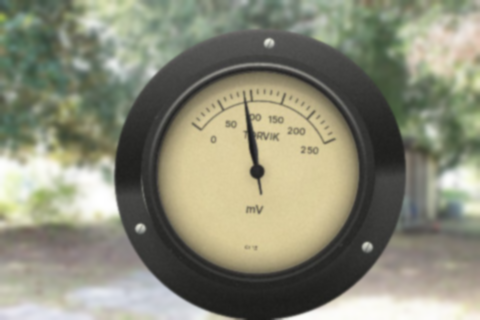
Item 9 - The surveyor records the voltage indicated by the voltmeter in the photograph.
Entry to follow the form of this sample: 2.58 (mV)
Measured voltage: 90 (mV)
